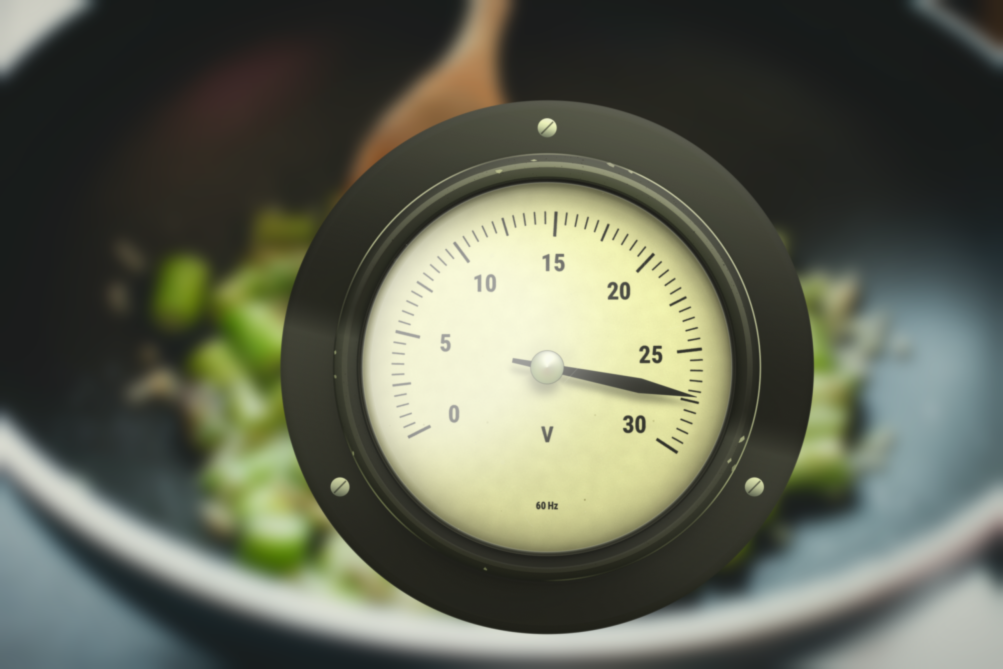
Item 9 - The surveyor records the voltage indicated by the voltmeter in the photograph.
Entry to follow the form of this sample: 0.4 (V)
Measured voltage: 27.25 (V)
